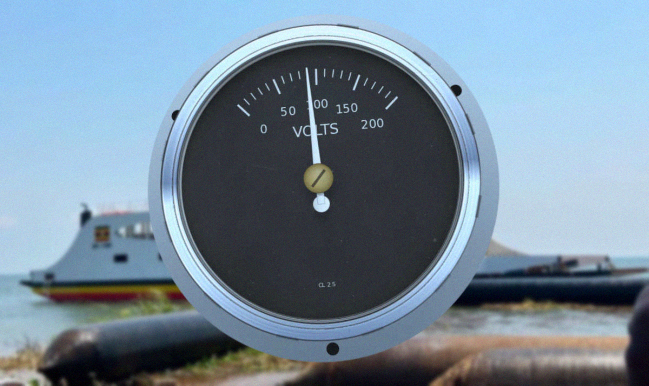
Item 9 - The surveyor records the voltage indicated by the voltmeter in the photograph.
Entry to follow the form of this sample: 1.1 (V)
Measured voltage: 90 (V)
